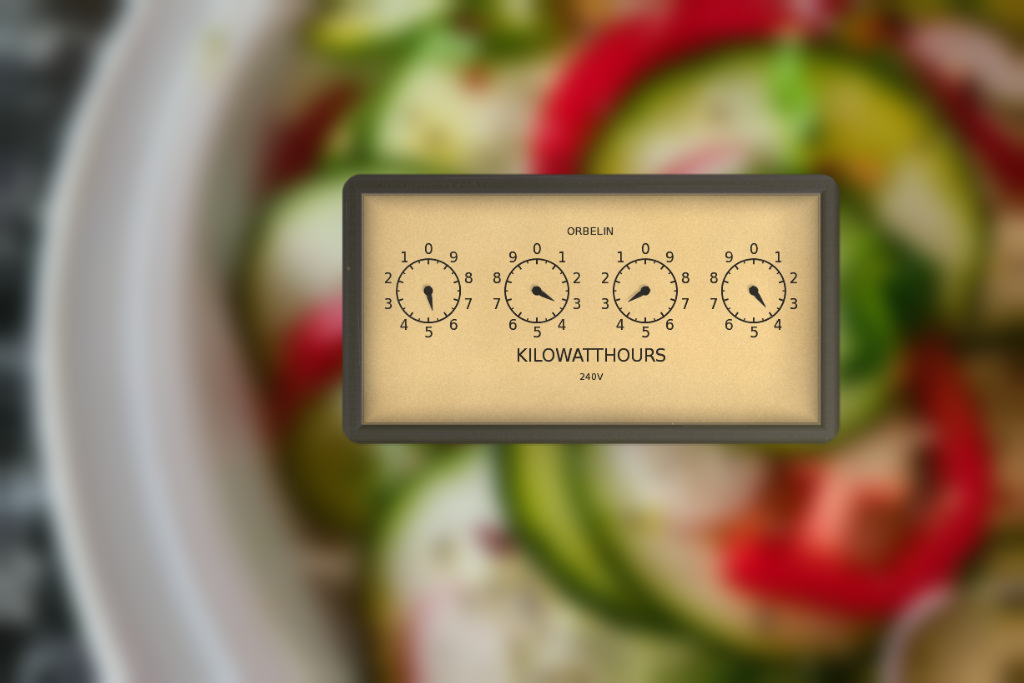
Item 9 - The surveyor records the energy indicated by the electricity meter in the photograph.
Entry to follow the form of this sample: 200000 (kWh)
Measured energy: 5334 (kWh)
